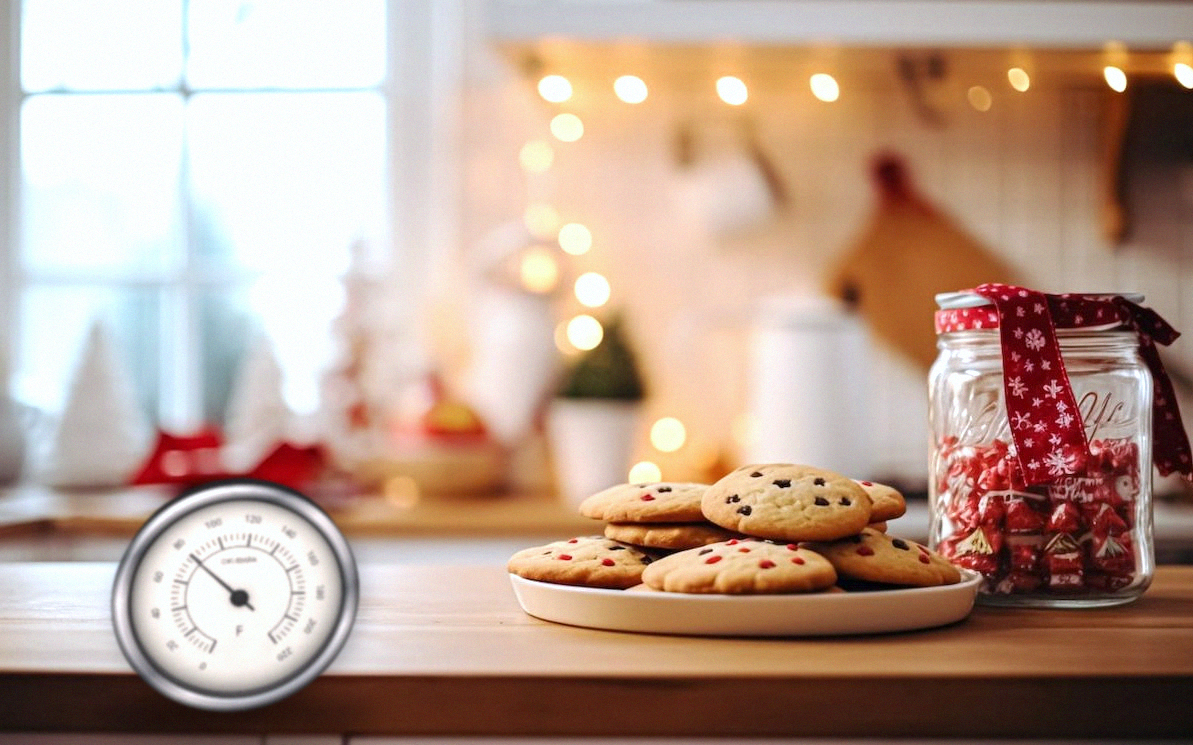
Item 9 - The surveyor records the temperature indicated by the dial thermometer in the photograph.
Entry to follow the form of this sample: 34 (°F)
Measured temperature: 80 (°F)
